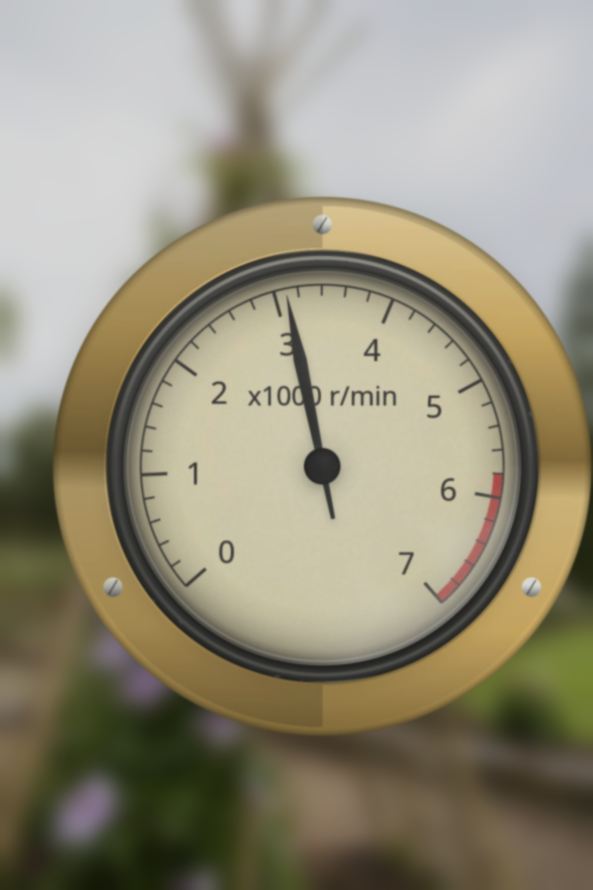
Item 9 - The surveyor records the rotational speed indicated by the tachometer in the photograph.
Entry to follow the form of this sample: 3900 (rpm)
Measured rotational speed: 3100 (rpm)
